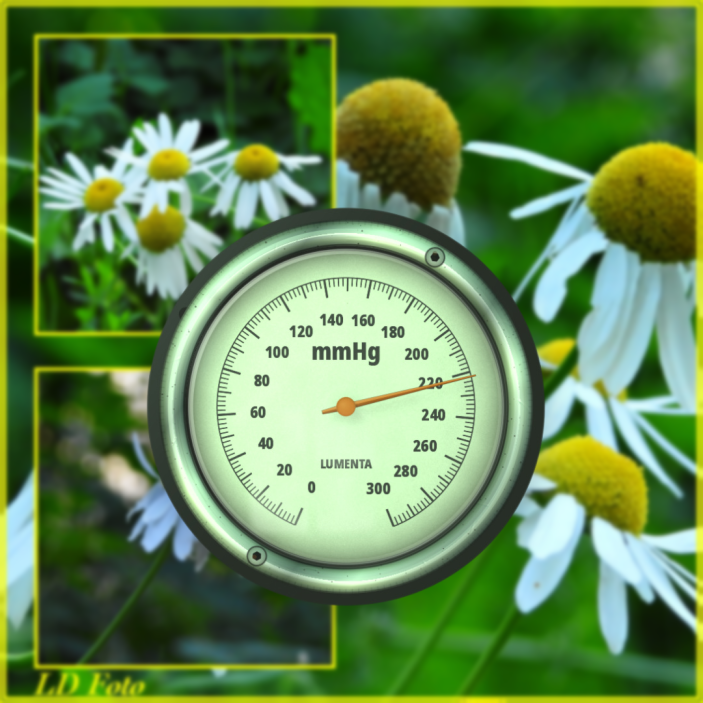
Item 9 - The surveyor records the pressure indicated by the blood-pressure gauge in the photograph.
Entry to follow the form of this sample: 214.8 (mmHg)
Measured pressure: 222 (mmHg)
